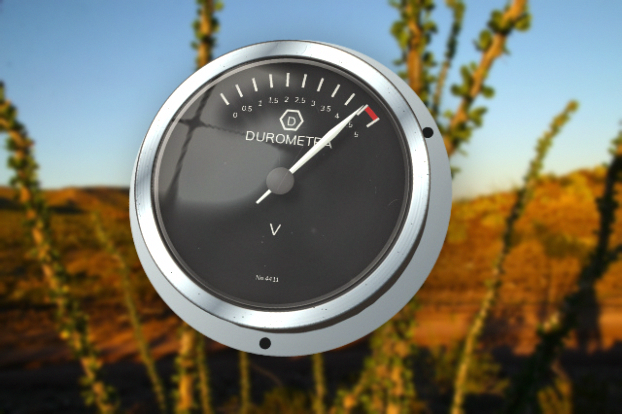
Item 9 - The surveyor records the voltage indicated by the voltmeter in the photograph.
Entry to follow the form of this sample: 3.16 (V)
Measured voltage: 4.5 (V)
